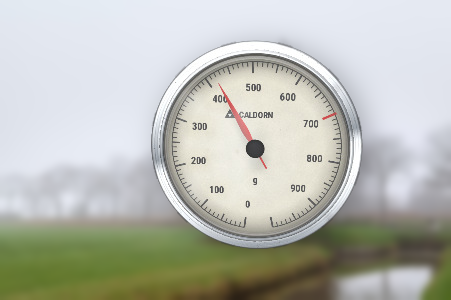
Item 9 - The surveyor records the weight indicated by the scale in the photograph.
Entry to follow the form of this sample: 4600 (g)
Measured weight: 420 (g)
